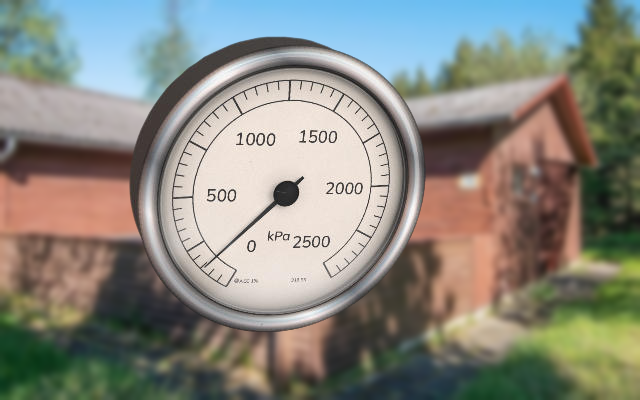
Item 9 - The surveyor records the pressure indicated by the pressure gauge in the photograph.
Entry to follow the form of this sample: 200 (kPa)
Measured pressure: 150 (kPa)
